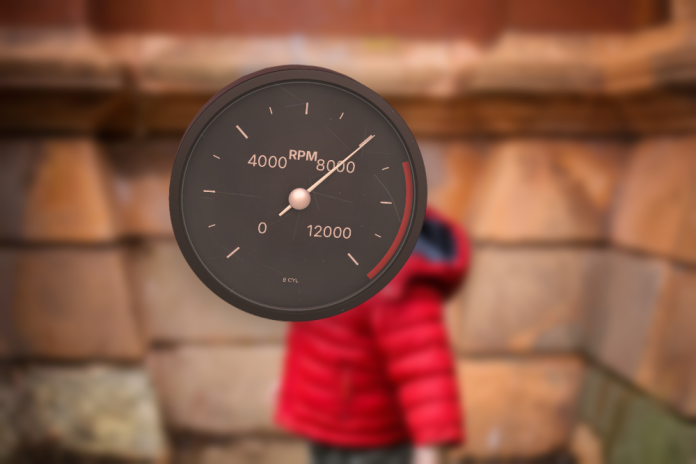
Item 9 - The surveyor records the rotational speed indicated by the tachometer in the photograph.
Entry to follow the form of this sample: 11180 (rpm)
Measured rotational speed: 8000 (rpm)
